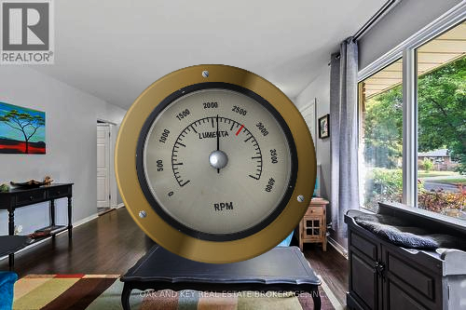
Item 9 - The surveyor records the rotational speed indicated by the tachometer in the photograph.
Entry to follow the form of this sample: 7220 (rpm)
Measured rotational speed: 2100 (rpm)
